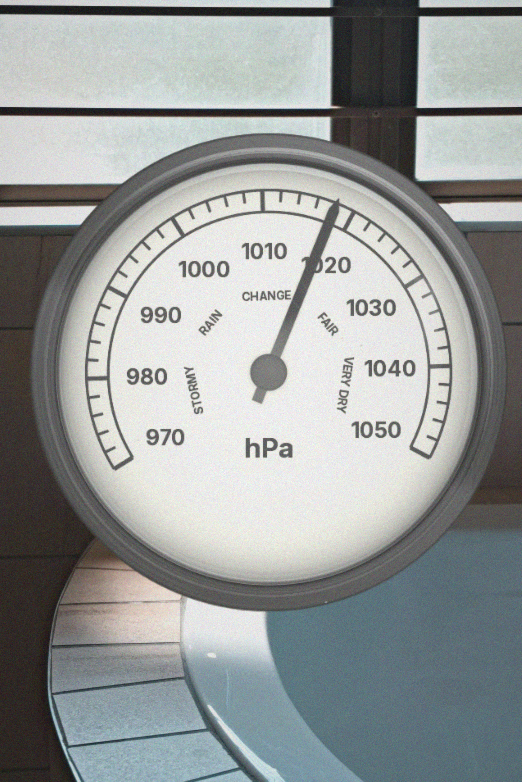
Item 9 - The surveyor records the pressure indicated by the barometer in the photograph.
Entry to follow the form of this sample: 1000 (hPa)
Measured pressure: 1018 (hPa)
